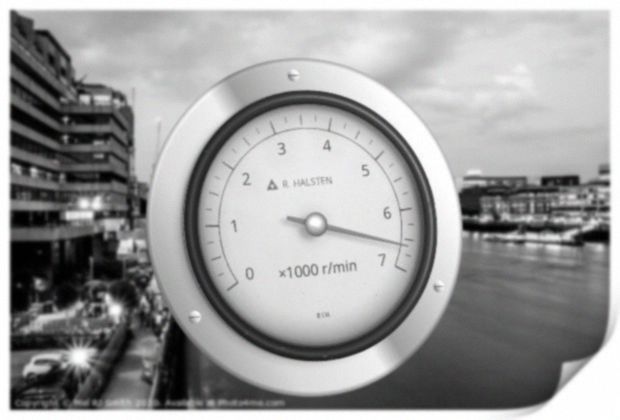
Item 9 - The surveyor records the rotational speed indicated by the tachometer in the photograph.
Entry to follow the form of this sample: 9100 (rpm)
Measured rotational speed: 6625 (rpm)
